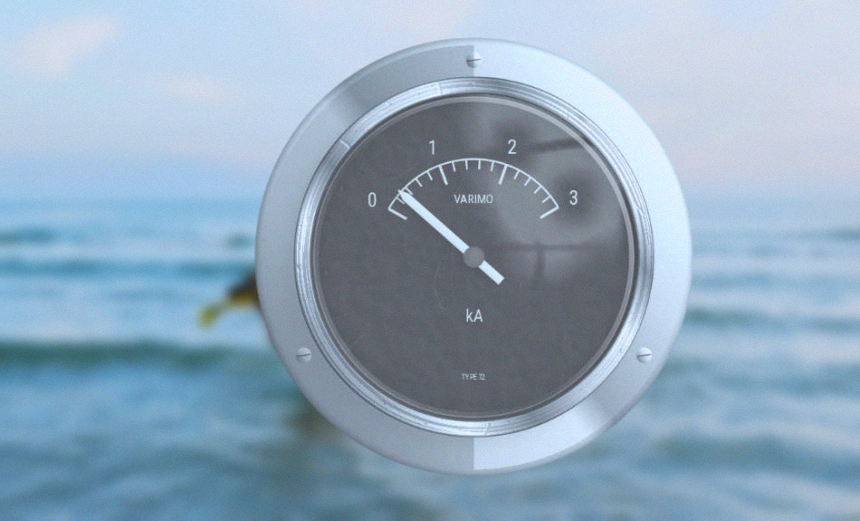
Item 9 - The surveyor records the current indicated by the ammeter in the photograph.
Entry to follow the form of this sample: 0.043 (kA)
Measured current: 0.3 (kA)
